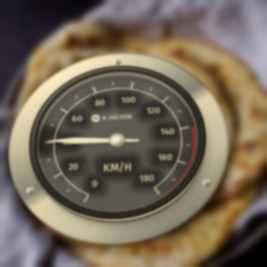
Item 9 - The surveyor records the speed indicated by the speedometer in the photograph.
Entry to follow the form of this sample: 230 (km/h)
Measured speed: 40 (km/h)
